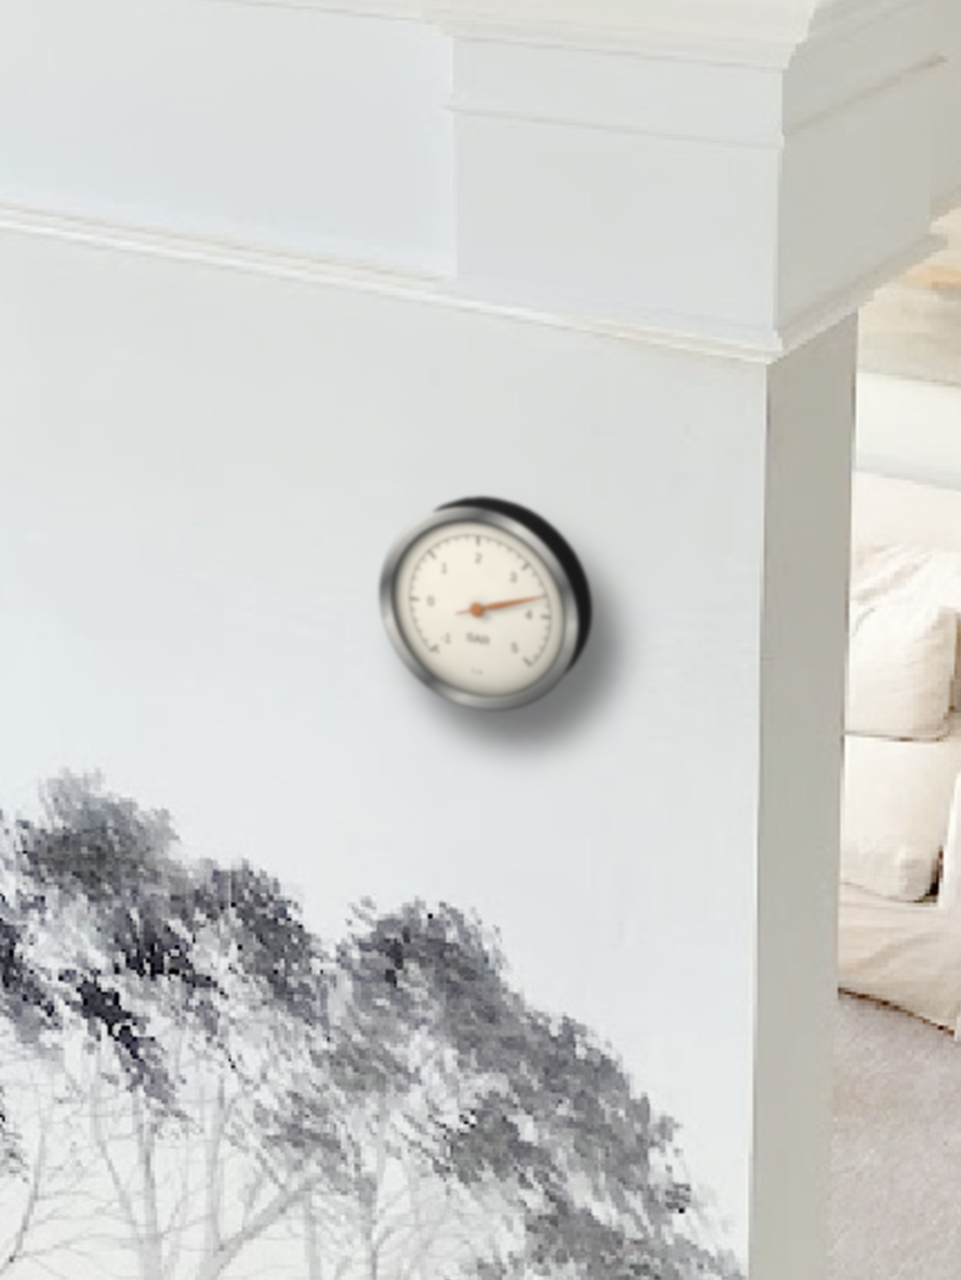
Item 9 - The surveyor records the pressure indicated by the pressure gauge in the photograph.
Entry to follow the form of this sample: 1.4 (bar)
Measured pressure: 3.6 (bar)
